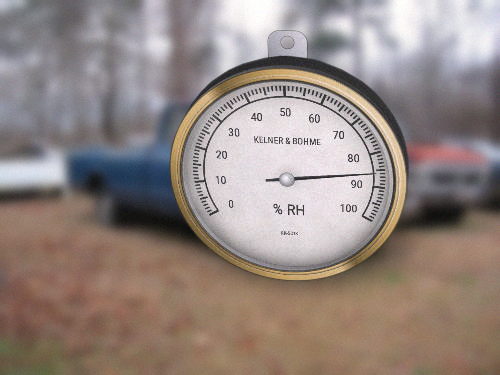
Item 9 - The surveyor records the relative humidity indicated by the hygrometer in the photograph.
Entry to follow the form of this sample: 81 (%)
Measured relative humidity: 85 (%)
